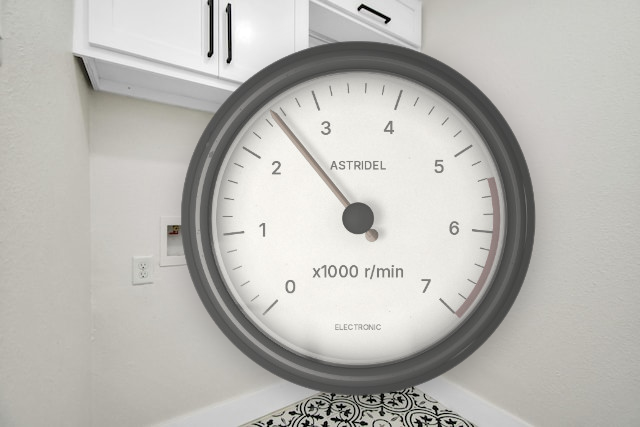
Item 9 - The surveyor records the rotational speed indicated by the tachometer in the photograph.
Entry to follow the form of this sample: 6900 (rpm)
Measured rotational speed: 2500 (rpm)
